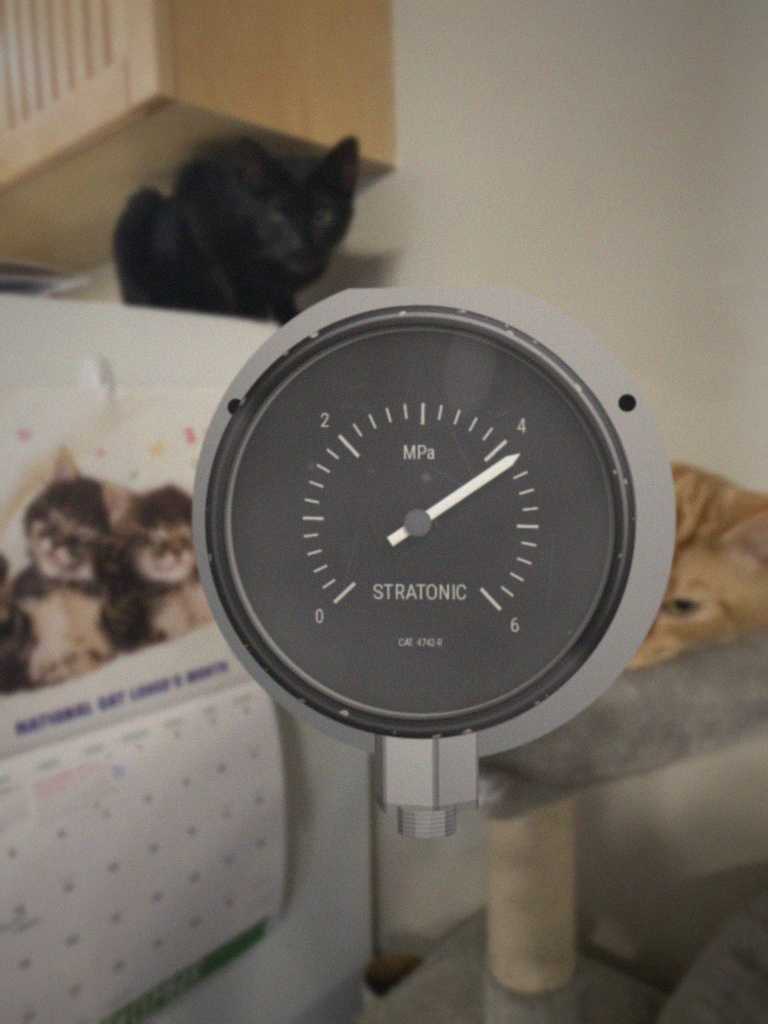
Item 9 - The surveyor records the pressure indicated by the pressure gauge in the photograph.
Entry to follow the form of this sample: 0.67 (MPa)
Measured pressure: 4.2 (MPa)
